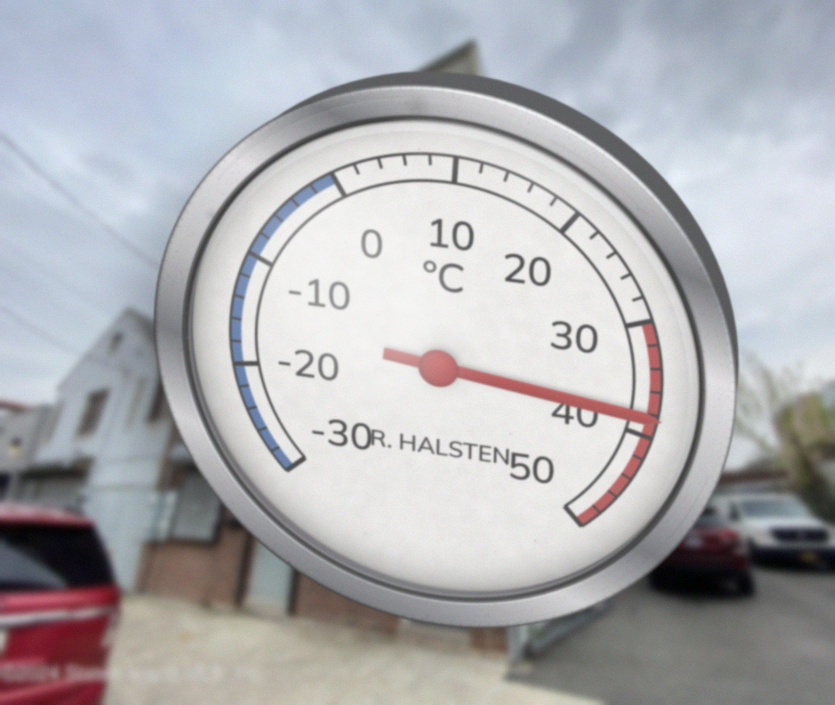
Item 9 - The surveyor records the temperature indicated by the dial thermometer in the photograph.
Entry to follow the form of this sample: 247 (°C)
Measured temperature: 38 (°C)
